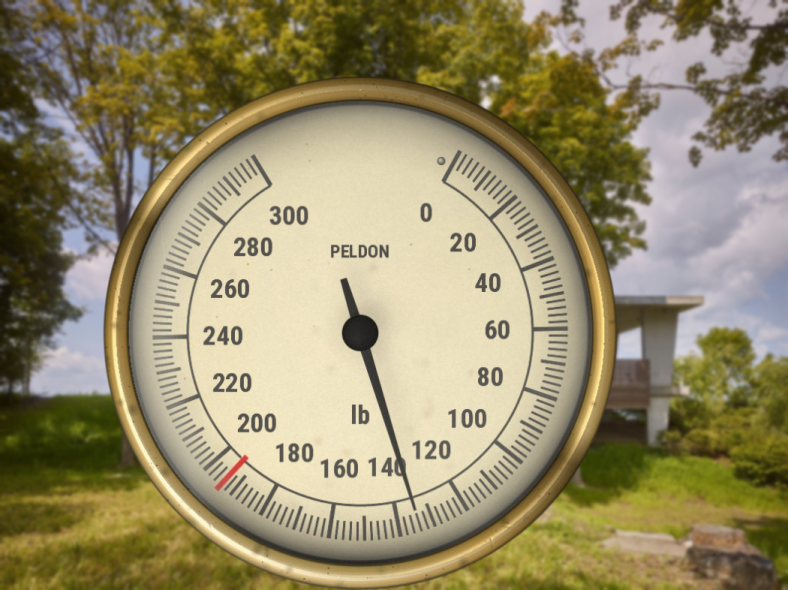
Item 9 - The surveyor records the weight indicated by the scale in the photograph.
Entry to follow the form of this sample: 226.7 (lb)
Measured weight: 134 (lb)
